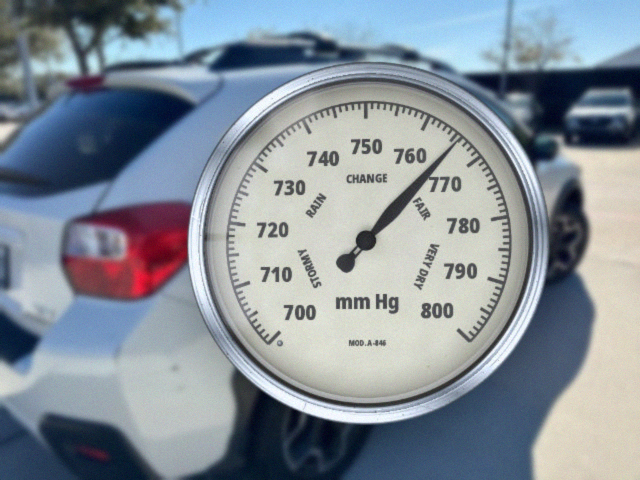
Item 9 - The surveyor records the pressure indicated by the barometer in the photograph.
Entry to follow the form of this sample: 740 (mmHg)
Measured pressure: 766 (mmHg)
